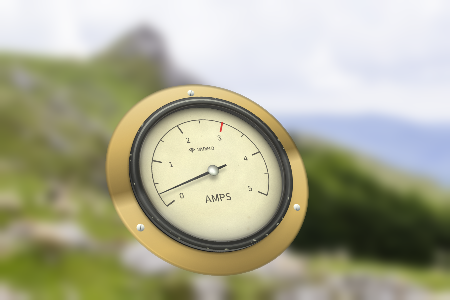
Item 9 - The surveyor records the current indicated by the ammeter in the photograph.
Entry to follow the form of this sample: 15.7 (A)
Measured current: 0.25 (A)
